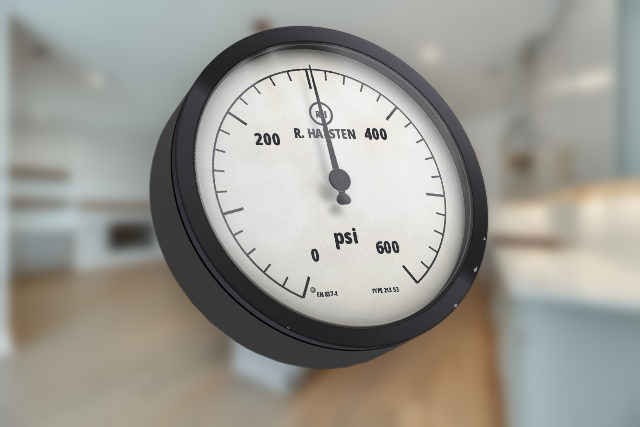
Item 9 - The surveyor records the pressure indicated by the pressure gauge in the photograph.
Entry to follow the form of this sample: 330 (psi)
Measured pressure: 300 (psi)
